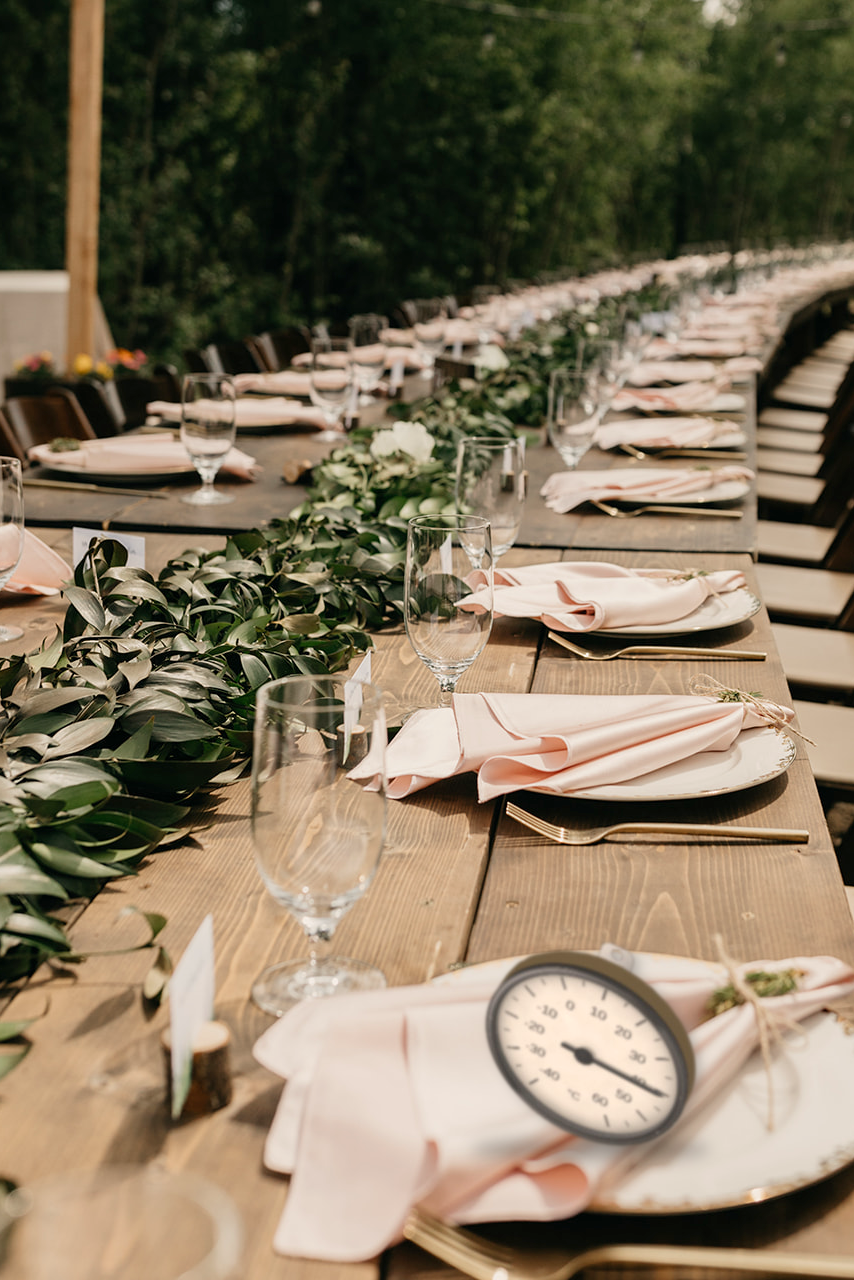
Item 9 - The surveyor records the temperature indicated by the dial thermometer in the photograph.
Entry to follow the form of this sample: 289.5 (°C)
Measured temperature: 40 (°C)
